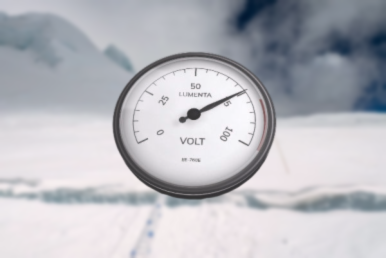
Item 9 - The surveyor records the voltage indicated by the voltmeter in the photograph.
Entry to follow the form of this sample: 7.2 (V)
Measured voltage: 75 (V)
